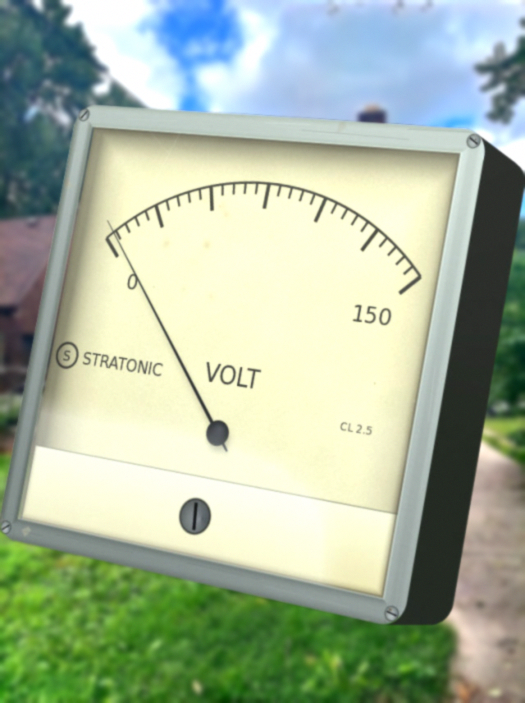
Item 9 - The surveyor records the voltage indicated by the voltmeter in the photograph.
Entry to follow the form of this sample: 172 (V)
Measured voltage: 5 (V)
